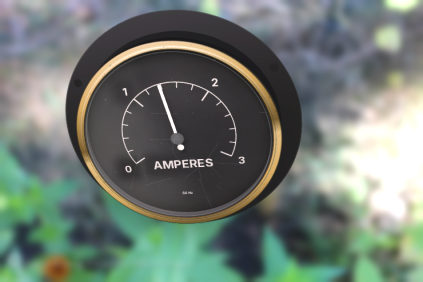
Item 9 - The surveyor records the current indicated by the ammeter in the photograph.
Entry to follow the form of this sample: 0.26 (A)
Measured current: 1.4 (A)
